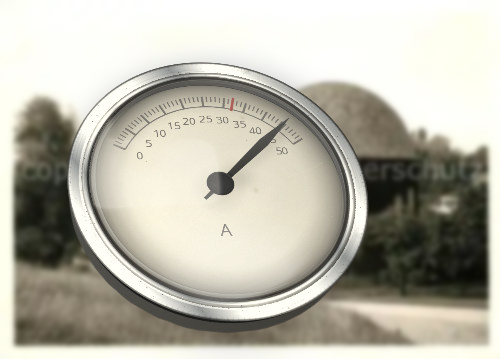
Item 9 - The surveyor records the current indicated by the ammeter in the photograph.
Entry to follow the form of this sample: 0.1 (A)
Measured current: 45 (A)
